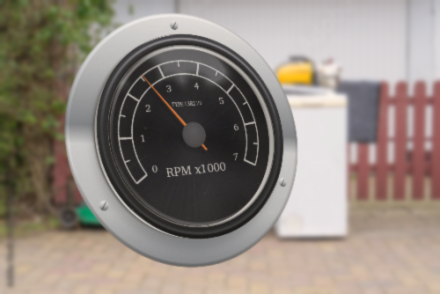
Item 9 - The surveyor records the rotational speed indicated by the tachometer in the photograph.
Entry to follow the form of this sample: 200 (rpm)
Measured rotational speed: 2500 (rpm)
